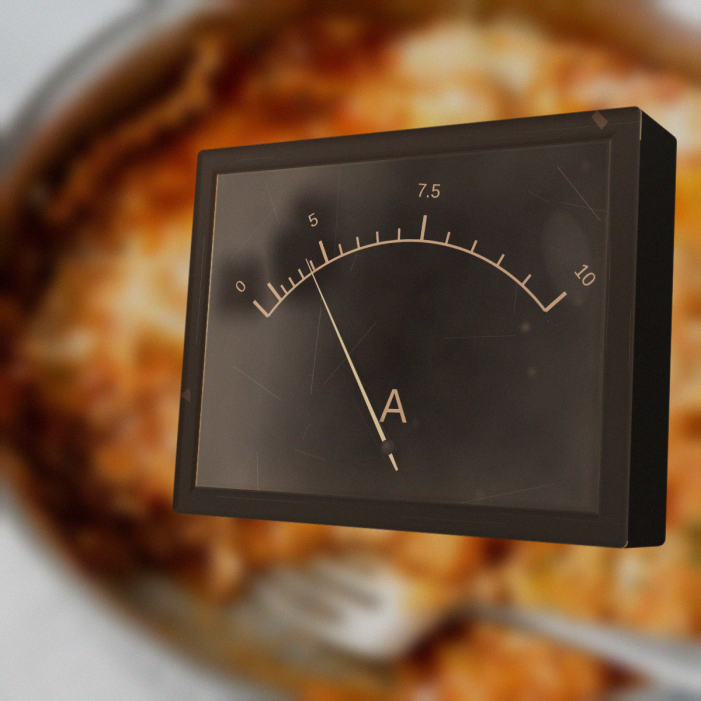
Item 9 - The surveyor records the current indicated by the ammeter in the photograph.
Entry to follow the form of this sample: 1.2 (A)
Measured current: 4.5 (A)
